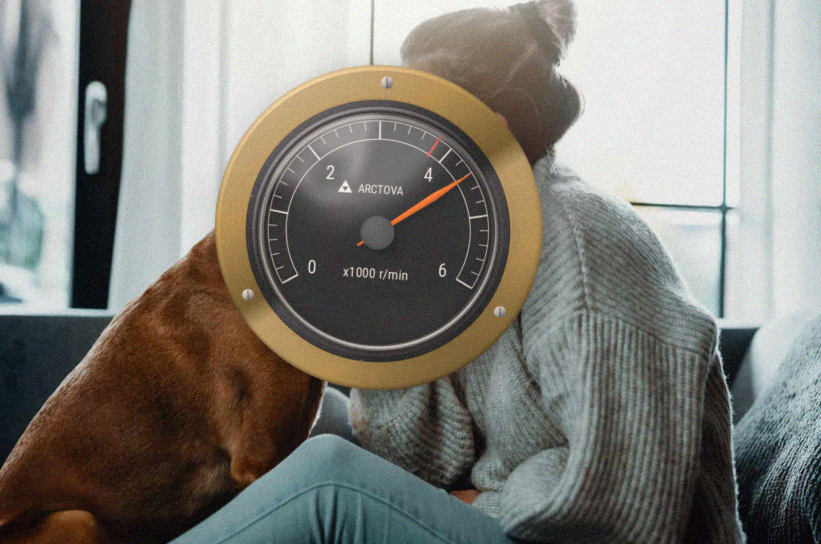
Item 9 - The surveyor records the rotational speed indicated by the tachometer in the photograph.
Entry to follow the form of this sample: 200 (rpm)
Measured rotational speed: 4400 (rpm)
